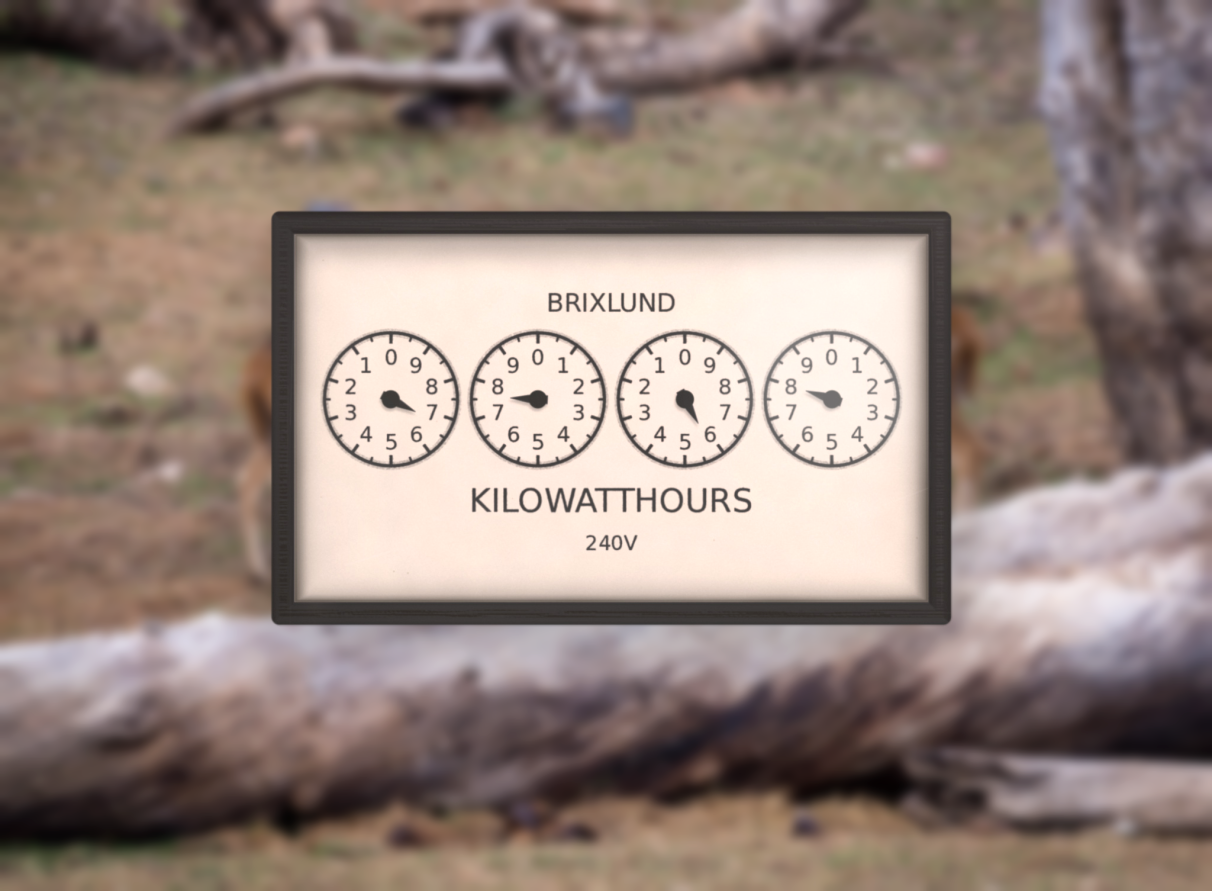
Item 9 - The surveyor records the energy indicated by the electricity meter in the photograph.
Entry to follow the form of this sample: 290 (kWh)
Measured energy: 6758 (kWh)
